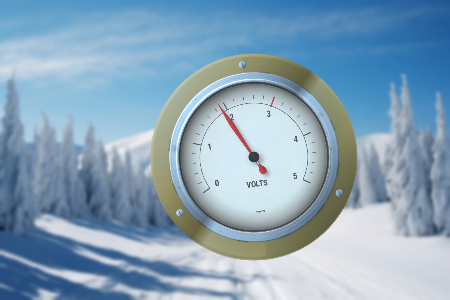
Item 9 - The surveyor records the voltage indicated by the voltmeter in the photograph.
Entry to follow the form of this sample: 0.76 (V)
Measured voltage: 1.9 (V)
